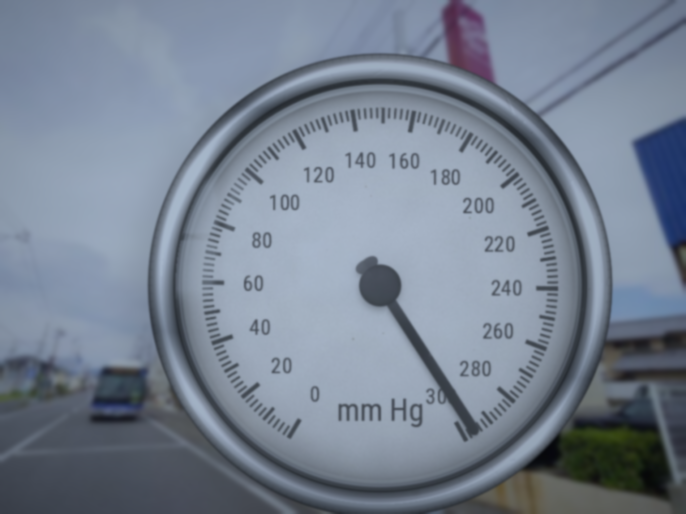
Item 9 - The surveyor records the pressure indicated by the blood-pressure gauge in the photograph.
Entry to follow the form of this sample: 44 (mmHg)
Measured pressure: 296 (mmHg)
